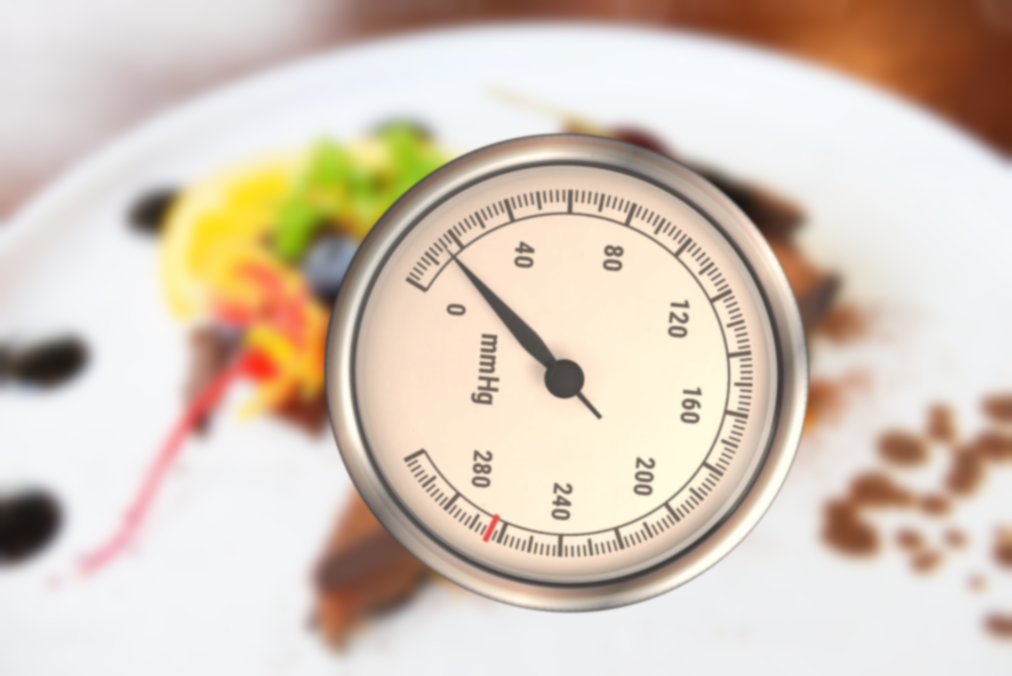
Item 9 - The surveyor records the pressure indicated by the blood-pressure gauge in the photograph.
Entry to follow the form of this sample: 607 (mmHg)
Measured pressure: 16 (mmHg)
